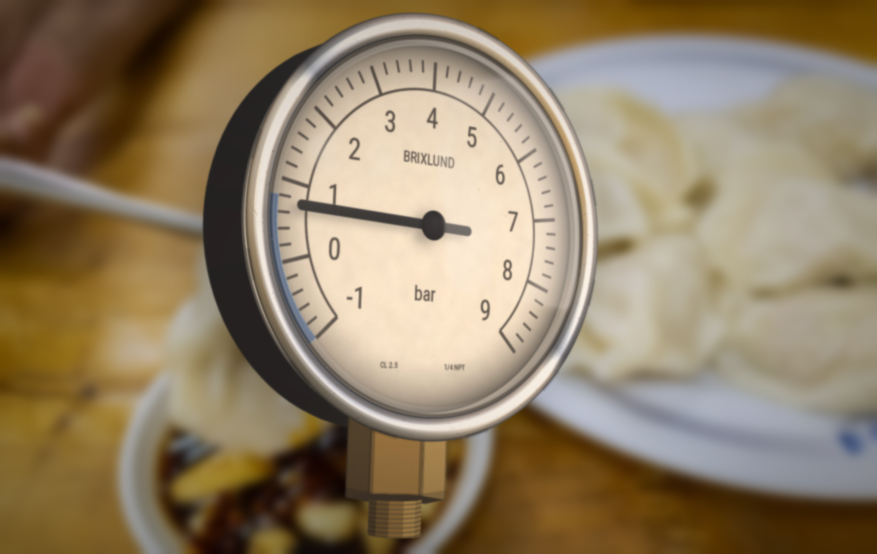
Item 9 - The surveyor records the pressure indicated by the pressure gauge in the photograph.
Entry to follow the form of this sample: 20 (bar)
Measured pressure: 0.7 (bar)
